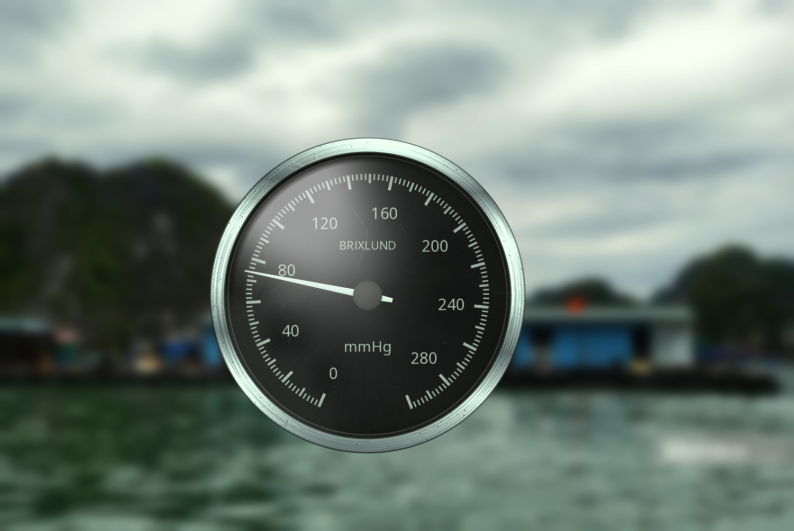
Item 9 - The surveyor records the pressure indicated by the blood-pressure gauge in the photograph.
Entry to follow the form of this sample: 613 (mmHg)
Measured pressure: 74 (mmHg)
